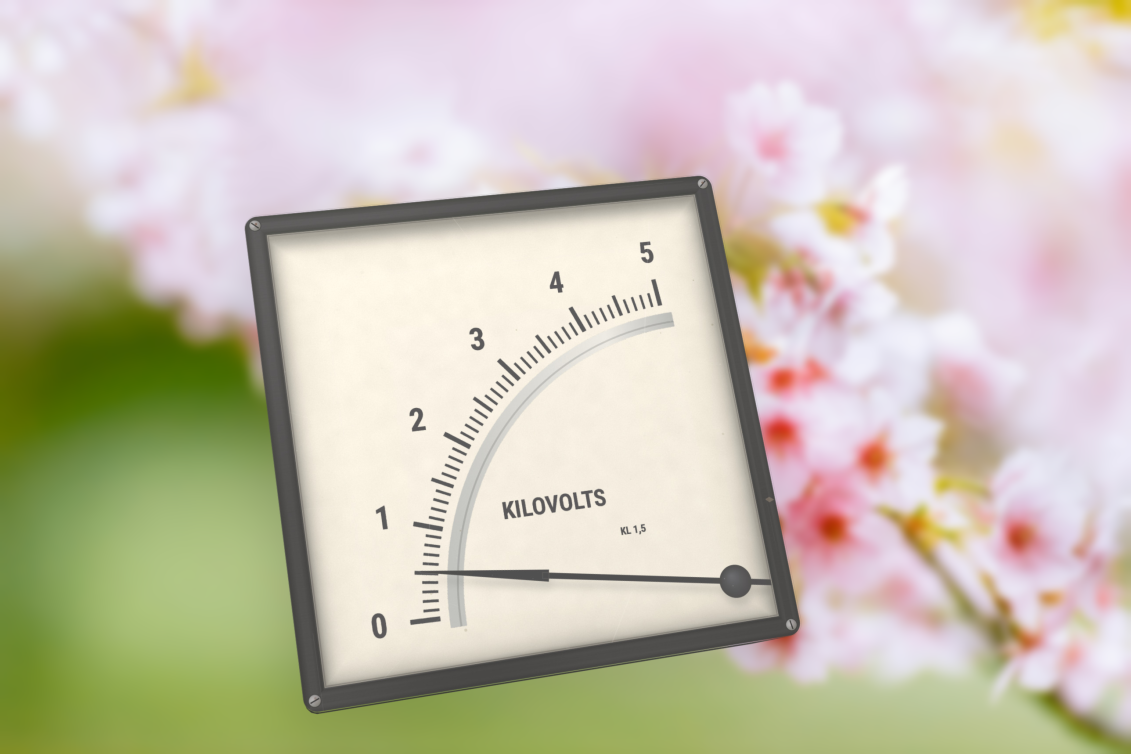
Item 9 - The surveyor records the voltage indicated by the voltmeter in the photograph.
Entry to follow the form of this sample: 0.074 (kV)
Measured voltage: 0.5 (kV)
